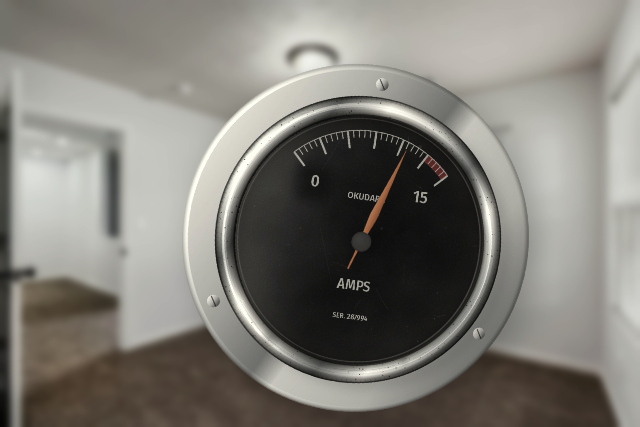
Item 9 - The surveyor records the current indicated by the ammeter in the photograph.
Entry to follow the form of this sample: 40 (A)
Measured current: 10.5 (A)
